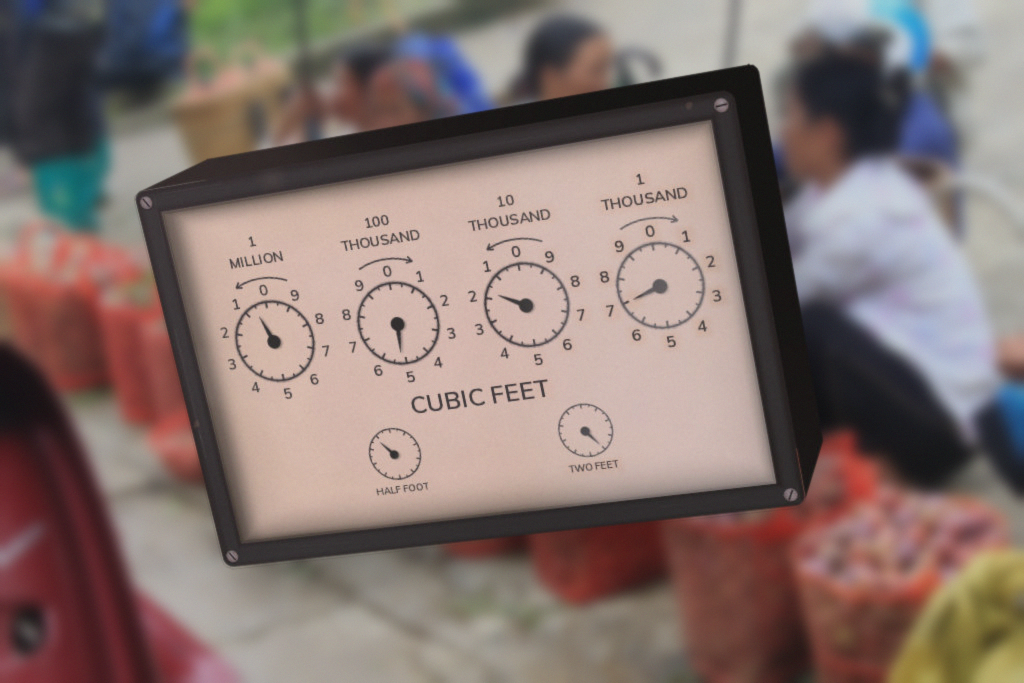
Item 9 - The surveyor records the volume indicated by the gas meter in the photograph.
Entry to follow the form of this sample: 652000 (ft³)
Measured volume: 51700 (ft³)
